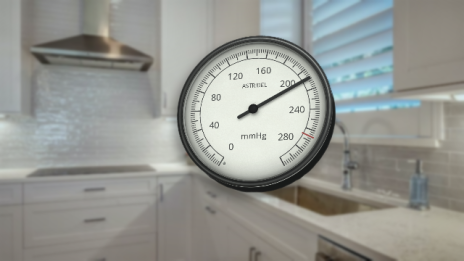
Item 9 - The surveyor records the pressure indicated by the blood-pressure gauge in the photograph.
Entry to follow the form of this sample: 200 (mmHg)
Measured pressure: 210 (mmHg)
